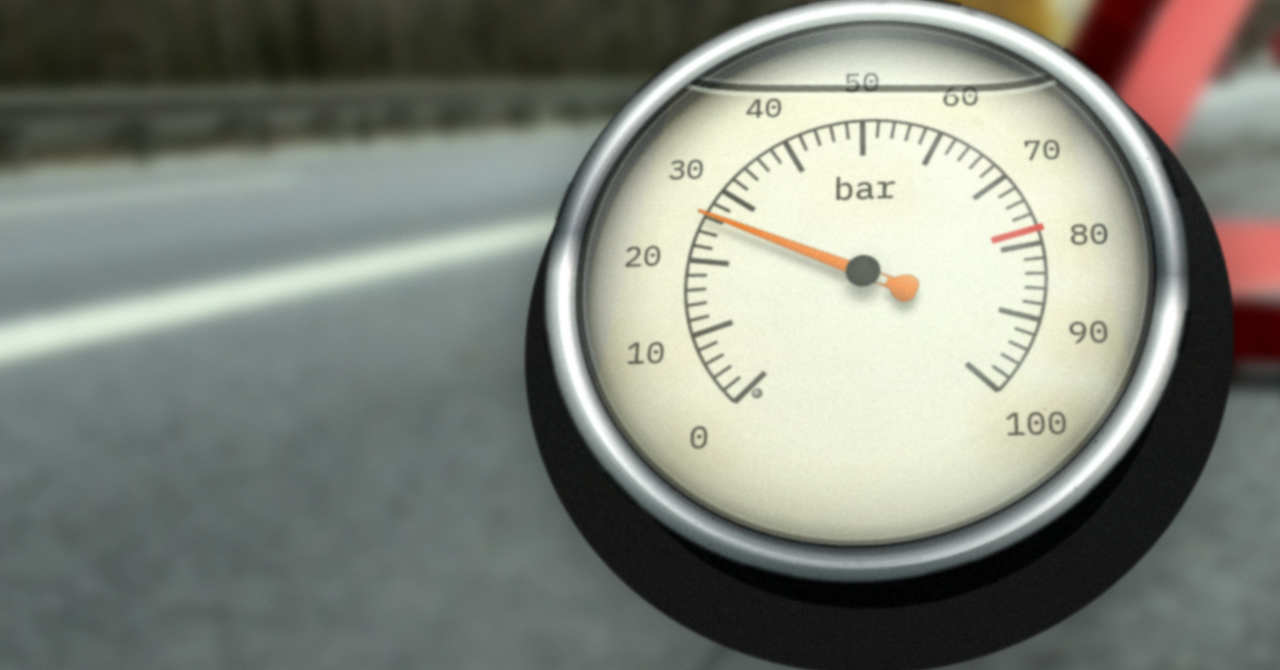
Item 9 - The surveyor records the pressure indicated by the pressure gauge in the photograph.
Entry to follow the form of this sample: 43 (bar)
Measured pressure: 26 (bar)
